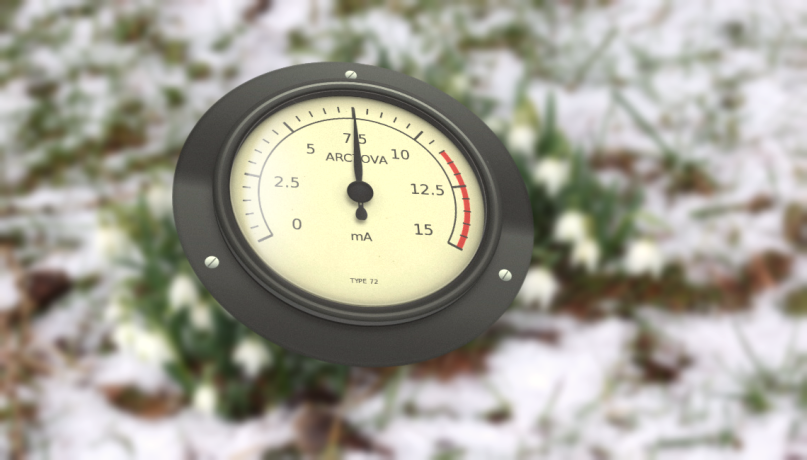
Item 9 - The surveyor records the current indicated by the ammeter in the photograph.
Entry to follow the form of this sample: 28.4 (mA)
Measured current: 7.5 (mA)
